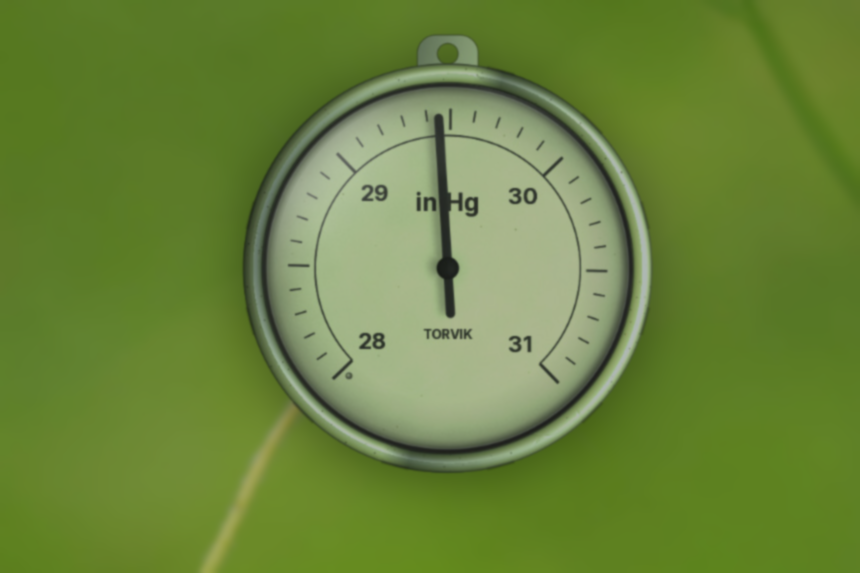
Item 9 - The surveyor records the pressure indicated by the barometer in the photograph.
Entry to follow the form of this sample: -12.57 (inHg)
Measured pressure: 29.45 (inHg)
